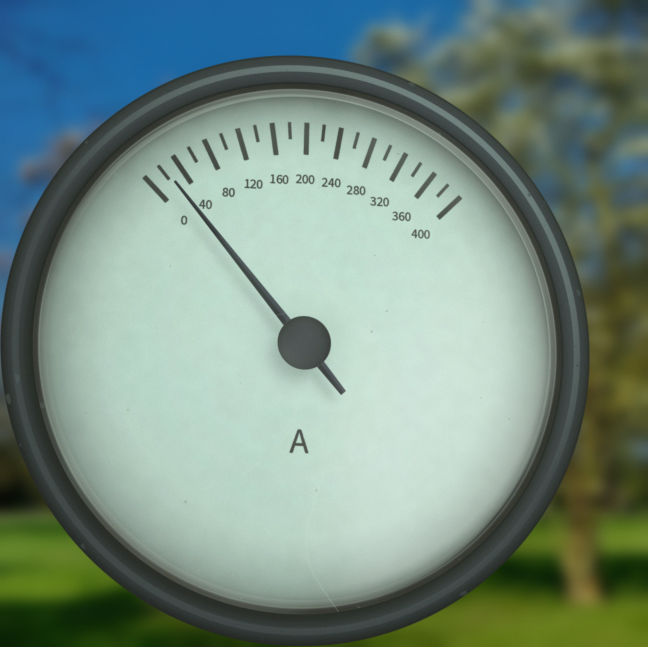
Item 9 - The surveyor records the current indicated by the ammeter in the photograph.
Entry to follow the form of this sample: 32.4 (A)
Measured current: 20 (A)
